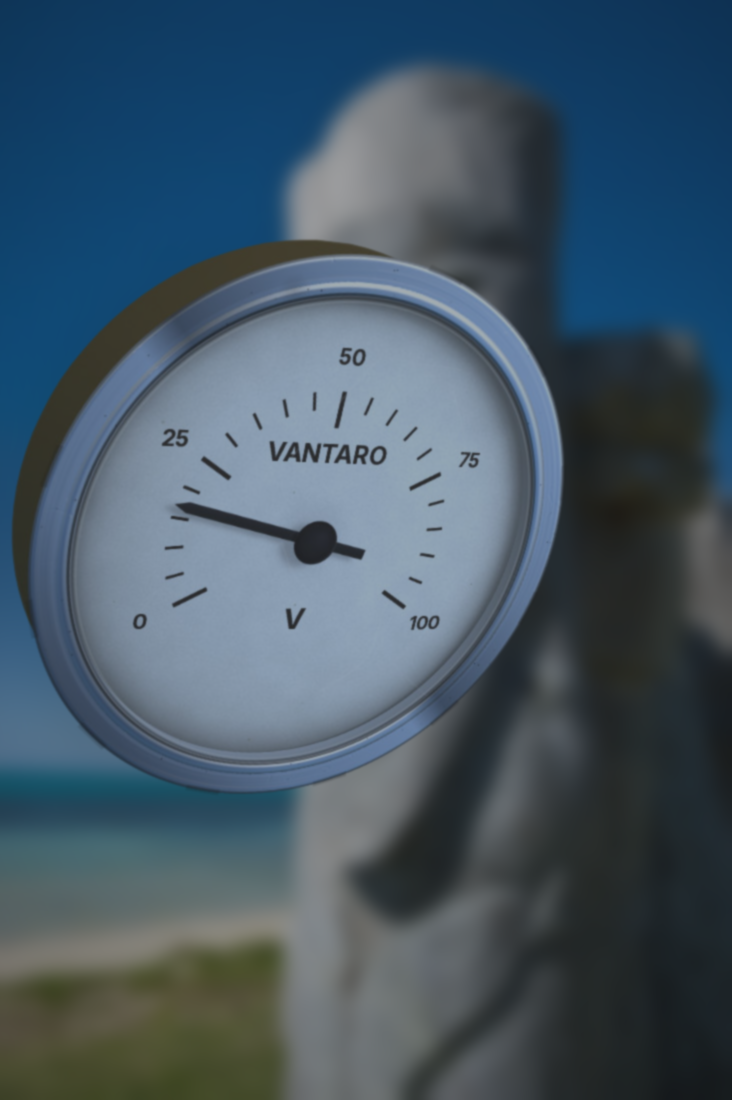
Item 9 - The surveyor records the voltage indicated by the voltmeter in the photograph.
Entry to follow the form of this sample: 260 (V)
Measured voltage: 17.5 (V)
